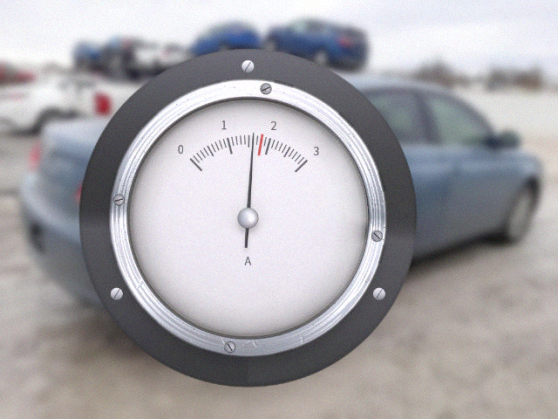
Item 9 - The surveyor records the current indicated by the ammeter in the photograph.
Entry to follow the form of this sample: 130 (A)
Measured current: 1.6 (A)
